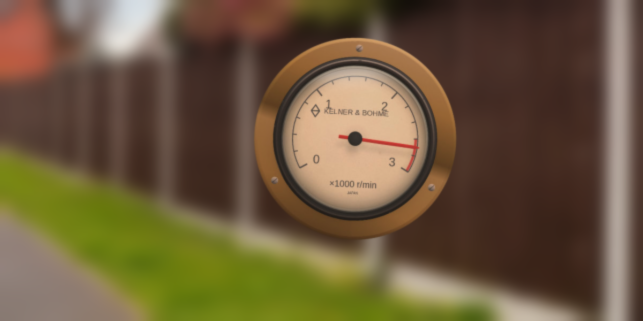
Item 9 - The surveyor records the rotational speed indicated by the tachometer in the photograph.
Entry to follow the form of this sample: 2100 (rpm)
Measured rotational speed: 2700 (rpm)
